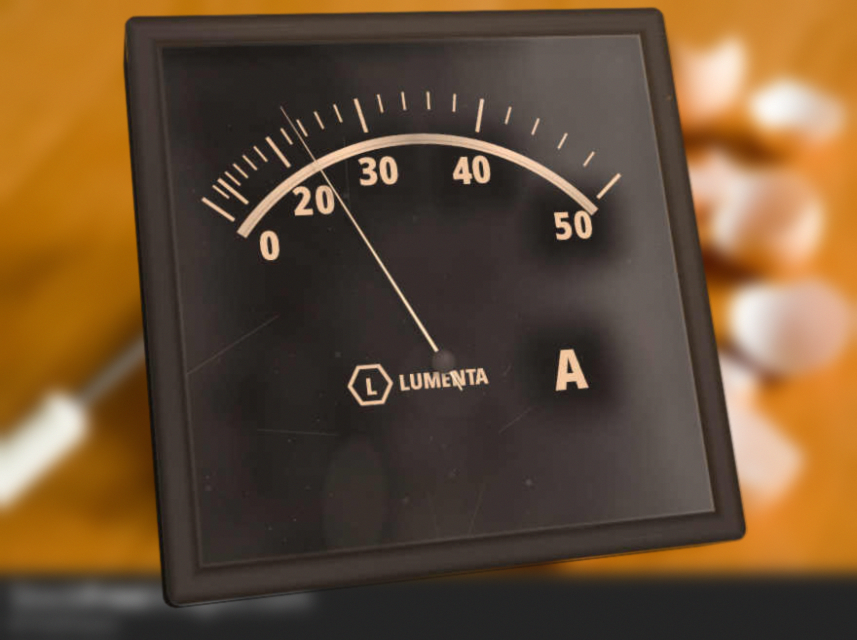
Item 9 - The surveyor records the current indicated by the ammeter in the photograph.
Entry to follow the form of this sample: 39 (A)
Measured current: 23 (A)
